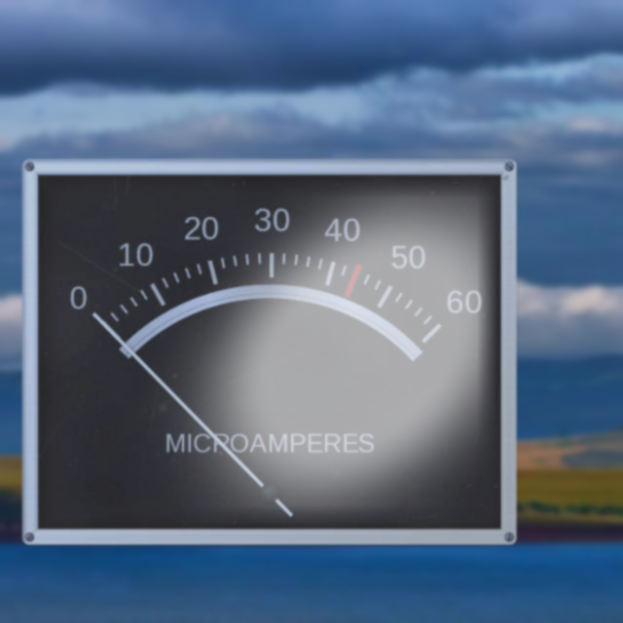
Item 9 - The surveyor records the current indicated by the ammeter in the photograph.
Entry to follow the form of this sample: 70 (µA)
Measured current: 0 (µA)
